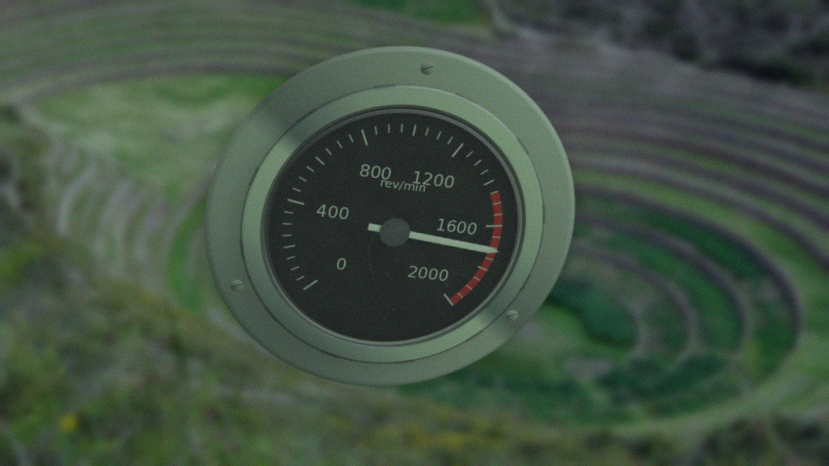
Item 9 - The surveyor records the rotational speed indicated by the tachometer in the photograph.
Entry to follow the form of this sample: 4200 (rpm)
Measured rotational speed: 1700 (rpm)
